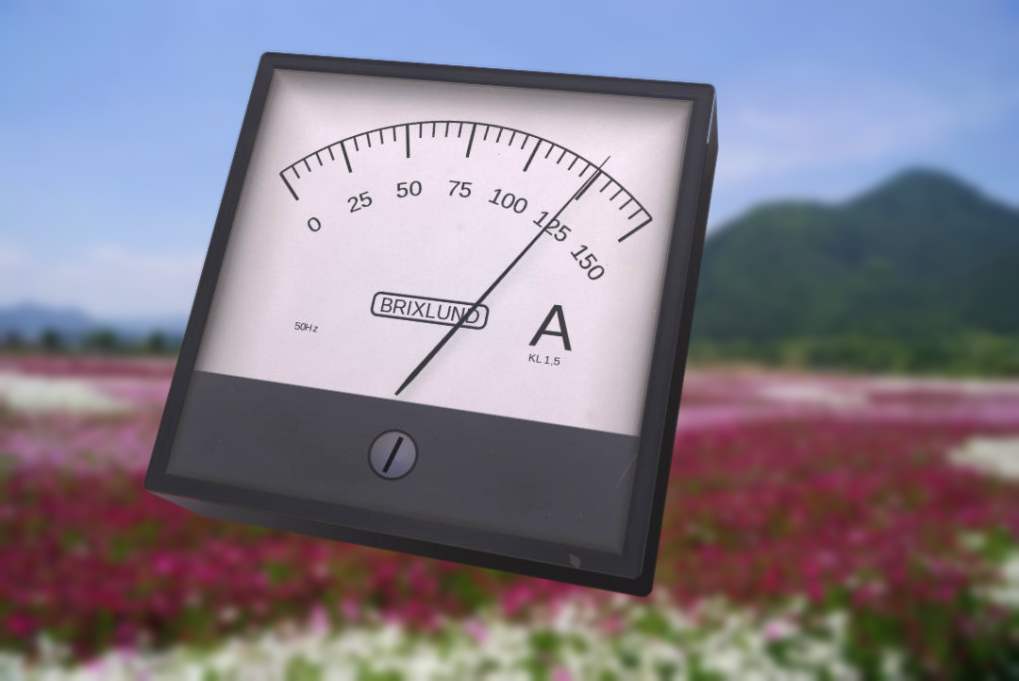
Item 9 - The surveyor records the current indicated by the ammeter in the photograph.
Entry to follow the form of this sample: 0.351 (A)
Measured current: 125 (A)
